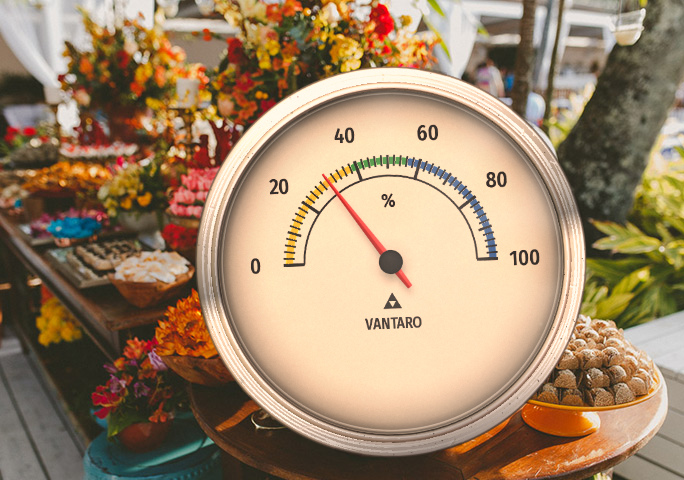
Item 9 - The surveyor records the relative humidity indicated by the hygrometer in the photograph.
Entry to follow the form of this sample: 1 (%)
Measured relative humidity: 30 (%)
